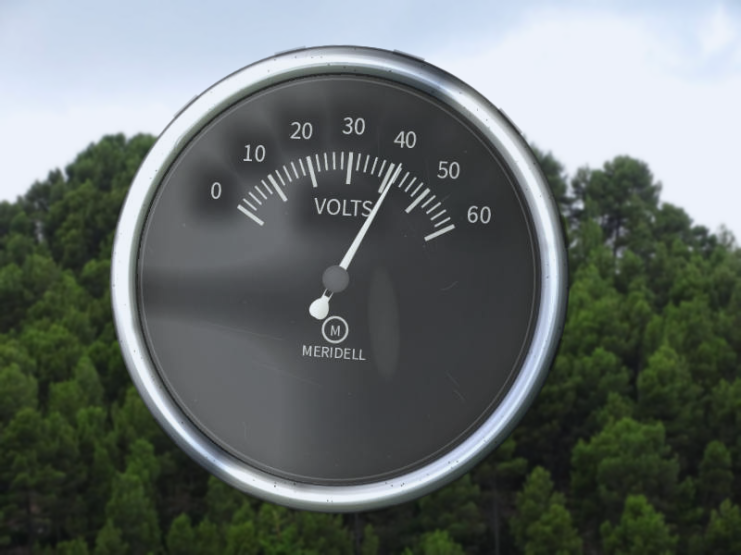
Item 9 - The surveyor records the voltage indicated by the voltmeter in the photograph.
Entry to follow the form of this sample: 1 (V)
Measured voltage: 42 (V)
